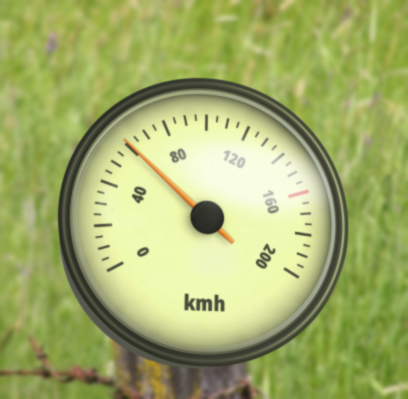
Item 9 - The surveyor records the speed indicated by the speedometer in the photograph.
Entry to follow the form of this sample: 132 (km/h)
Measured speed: 60 (km/h)
